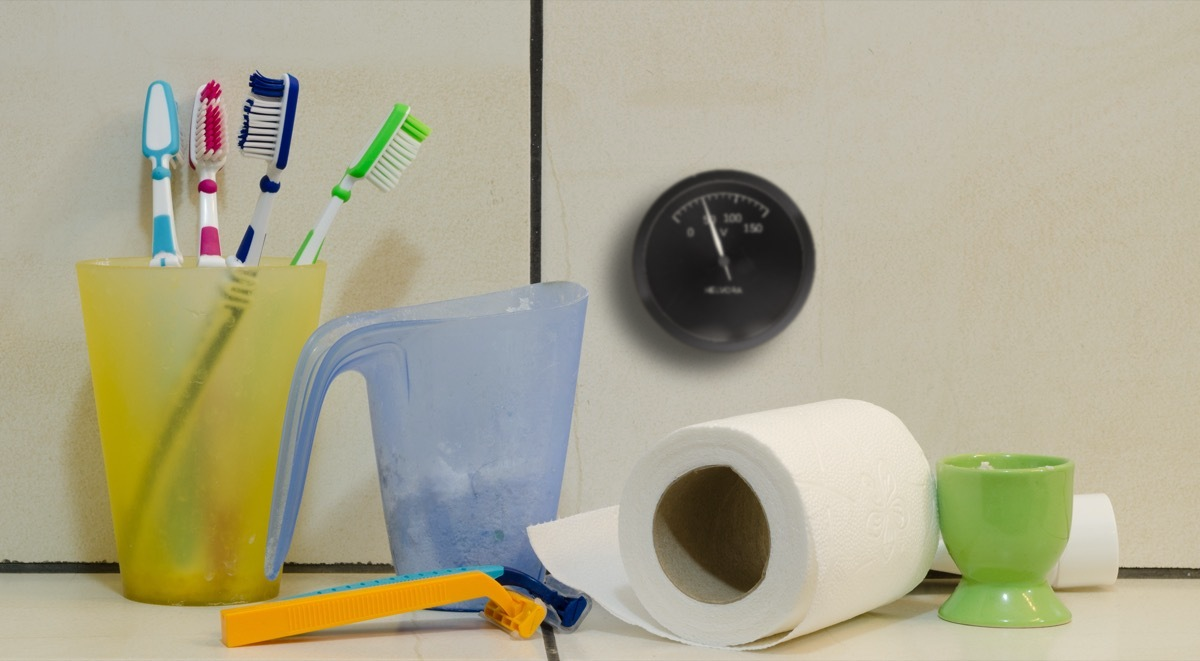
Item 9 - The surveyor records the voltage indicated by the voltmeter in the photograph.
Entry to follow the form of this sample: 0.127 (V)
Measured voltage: 50 (V)
